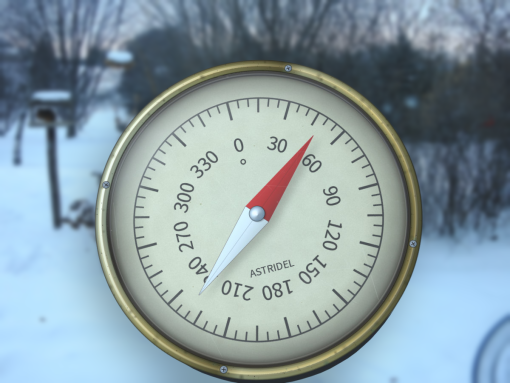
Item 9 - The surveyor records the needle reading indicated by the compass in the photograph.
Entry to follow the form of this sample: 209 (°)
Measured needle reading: 50 (°)
